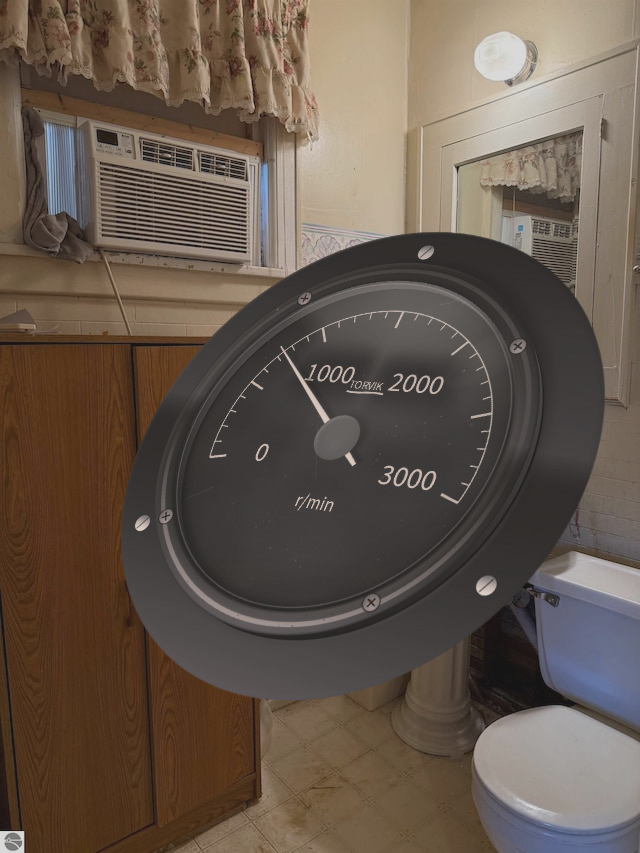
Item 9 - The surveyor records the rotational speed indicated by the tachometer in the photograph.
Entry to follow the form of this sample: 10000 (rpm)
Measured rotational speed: 750 (rpm)
